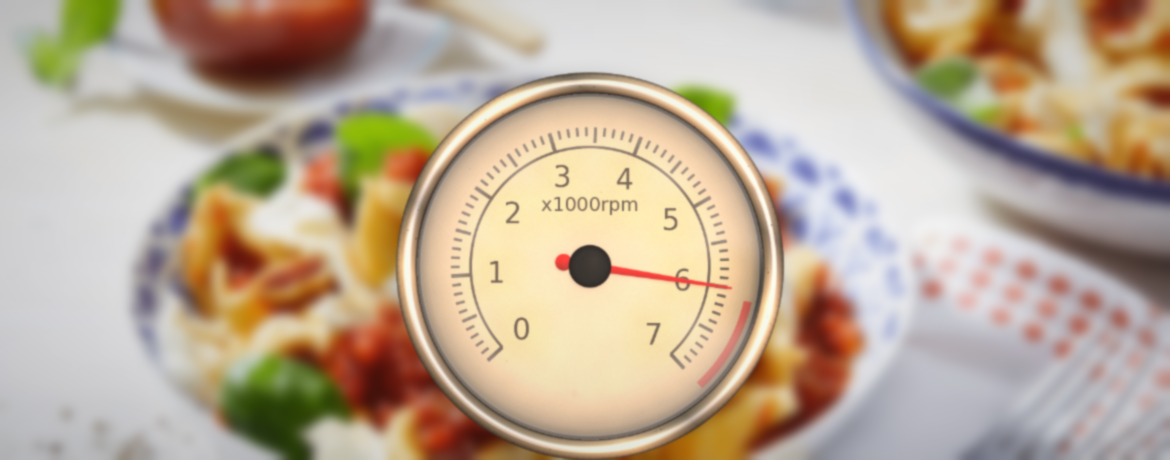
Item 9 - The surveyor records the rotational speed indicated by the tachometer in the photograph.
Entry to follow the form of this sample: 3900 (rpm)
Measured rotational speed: 6000 (rpm)
